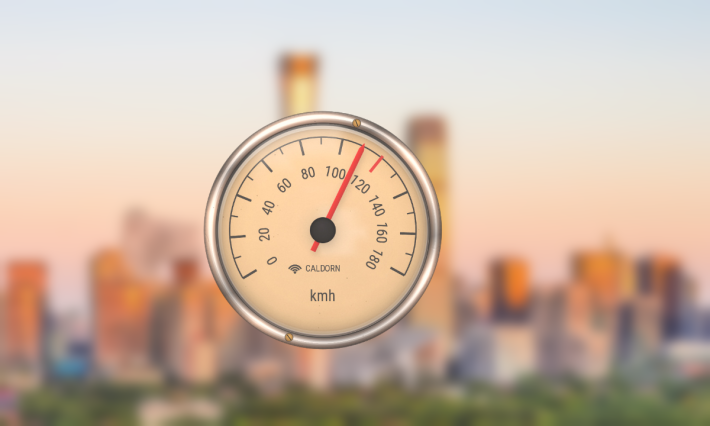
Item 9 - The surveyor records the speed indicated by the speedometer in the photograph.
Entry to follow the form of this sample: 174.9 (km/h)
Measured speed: 110 (km/h)
